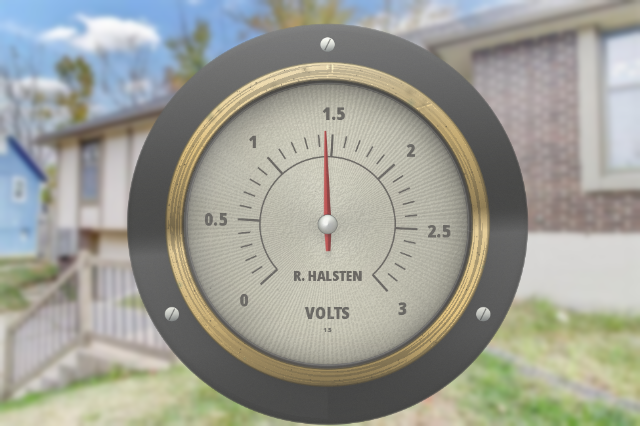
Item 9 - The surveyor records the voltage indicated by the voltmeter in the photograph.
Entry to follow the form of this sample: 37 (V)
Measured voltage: 1.45 (V)
